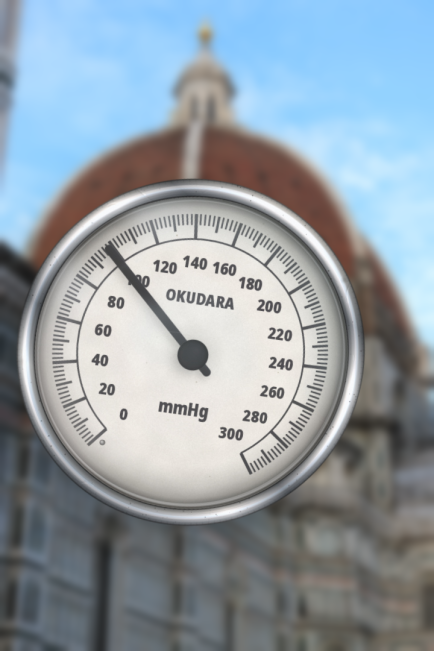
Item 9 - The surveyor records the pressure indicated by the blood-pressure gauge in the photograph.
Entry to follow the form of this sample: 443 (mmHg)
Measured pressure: 98 (mmHg)
